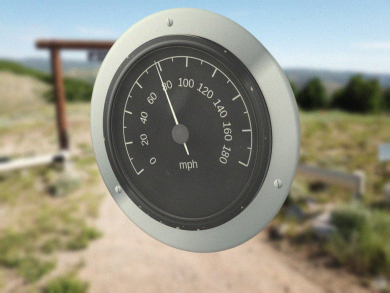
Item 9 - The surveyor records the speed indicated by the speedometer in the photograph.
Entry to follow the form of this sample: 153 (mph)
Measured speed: 80 (mph)
